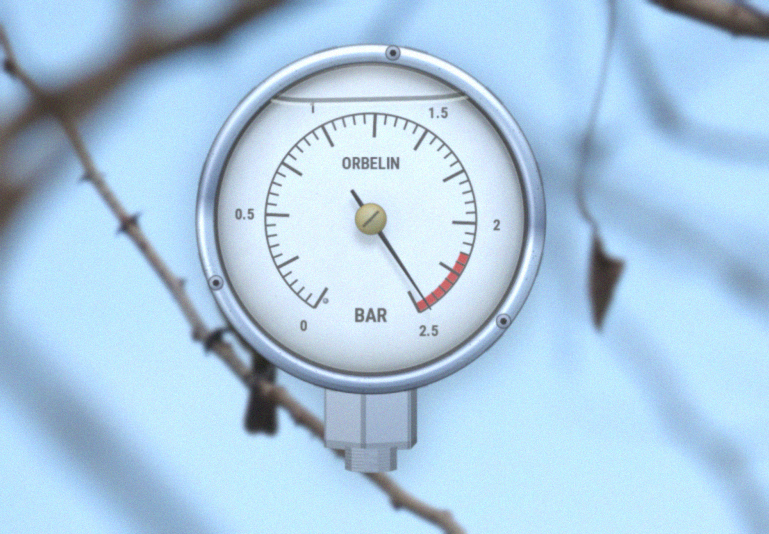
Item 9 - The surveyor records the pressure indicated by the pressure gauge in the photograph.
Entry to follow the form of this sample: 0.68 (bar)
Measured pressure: 2.45 (bar)
